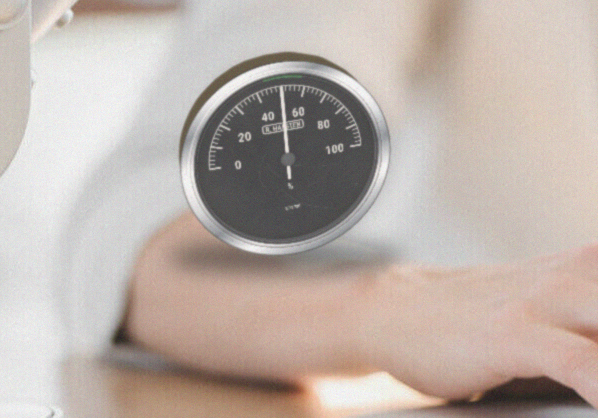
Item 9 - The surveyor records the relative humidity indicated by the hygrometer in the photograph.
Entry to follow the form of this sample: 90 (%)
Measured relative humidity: 50 (%)
